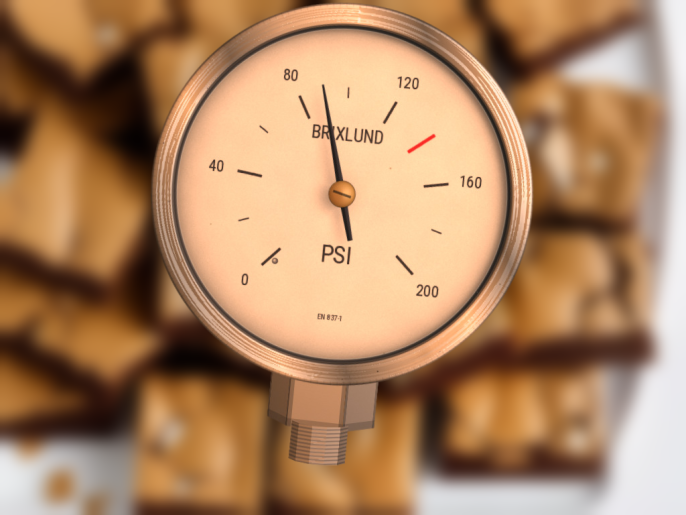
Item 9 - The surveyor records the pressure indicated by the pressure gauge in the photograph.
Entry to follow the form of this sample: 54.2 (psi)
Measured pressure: 90 (psi)
